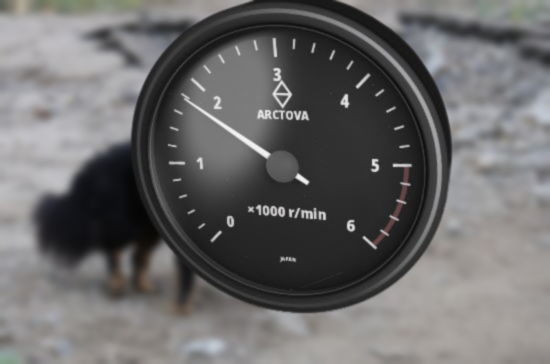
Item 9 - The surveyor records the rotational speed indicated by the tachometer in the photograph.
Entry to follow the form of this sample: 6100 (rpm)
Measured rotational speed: 1800 (rpm)
